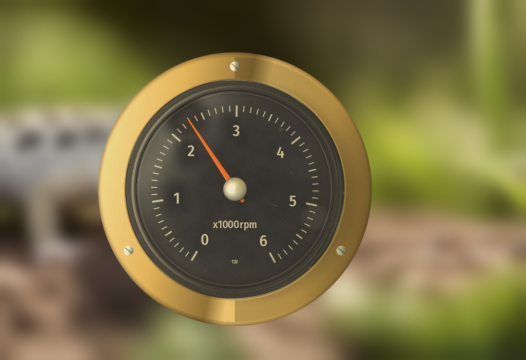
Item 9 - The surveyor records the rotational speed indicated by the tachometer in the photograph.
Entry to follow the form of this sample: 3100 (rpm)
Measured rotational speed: 2300 (rpm)
